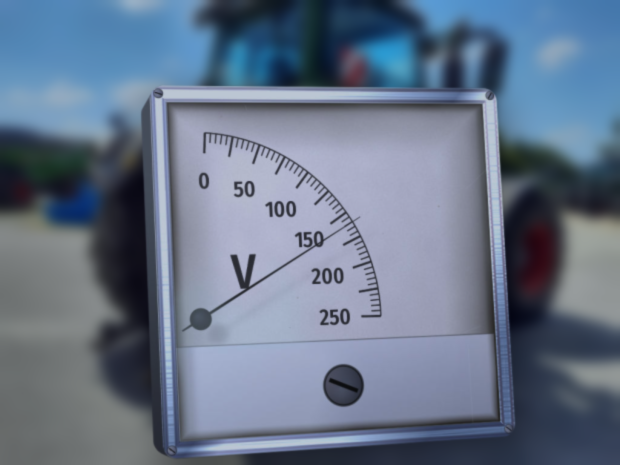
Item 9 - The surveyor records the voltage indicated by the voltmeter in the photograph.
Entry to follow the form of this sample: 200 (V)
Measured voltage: 160 (V)
